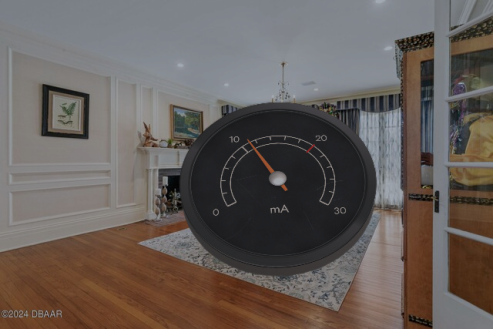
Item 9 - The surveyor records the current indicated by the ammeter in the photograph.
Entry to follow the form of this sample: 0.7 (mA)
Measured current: 11 (mA)
